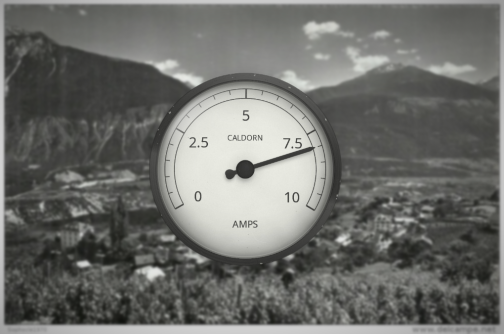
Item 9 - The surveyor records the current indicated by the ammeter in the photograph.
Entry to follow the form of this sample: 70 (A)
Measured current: 8 (A)
